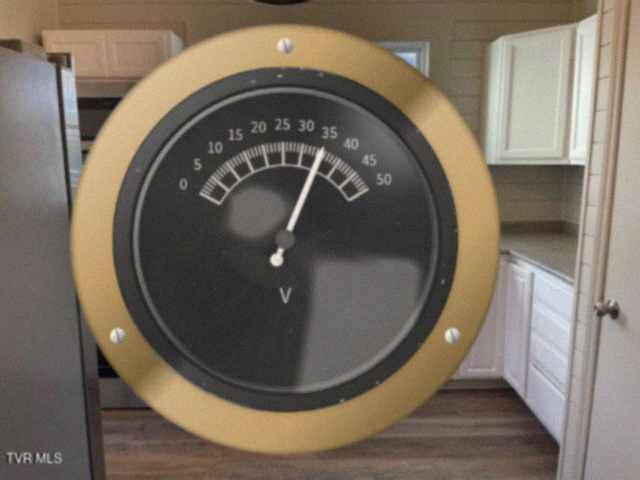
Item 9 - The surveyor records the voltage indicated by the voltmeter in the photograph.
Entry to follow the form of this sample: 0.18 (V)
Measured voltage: 35 (V)
